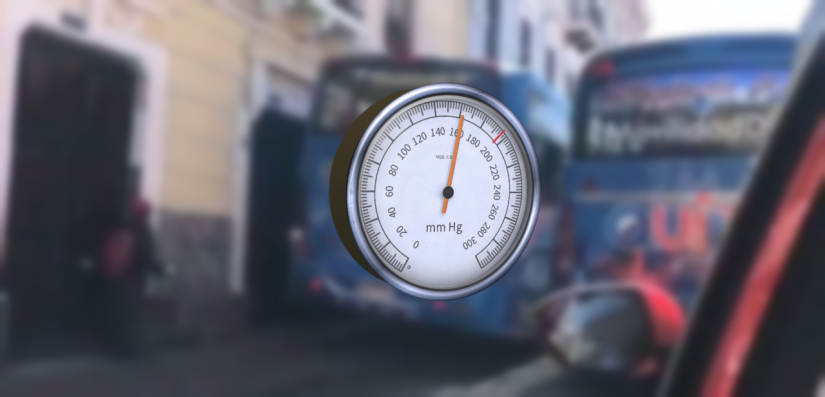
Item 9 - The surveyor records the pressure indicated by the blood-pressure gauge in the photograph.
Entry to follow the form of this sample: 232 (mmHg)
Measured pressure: 160 (mmHg)
